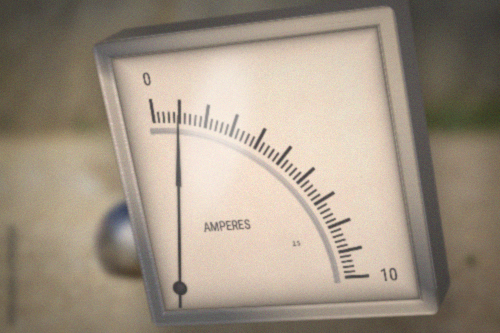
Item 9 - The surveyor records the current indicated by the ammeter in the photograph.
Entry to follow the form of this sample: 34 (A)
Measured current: 1 (A)
